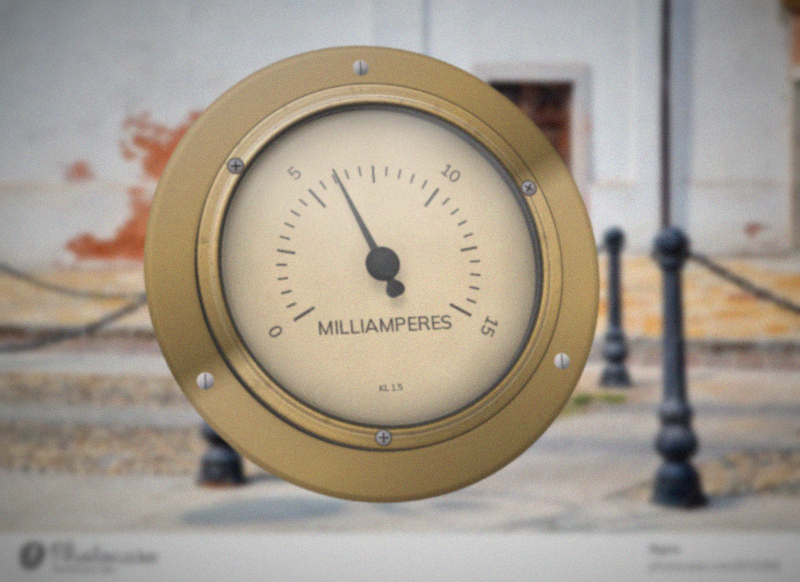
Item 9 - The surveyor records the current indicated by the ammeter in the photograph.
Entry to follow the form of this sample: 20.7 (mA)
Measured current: 6 (mA)
